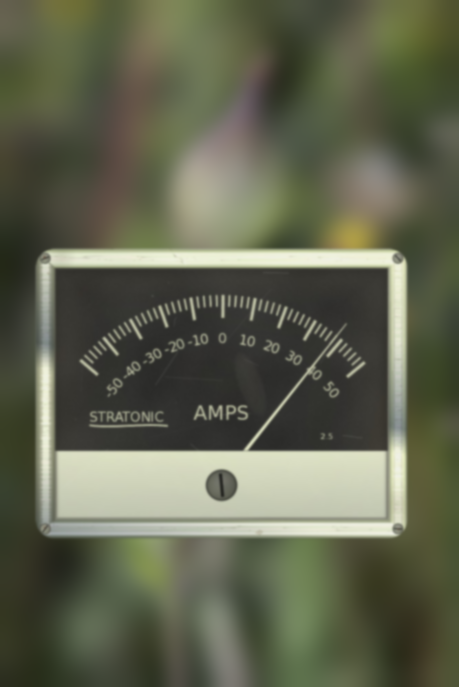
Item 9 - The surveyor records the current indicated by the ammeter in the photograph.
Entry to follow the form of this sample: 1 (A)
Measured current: 38 (A)
